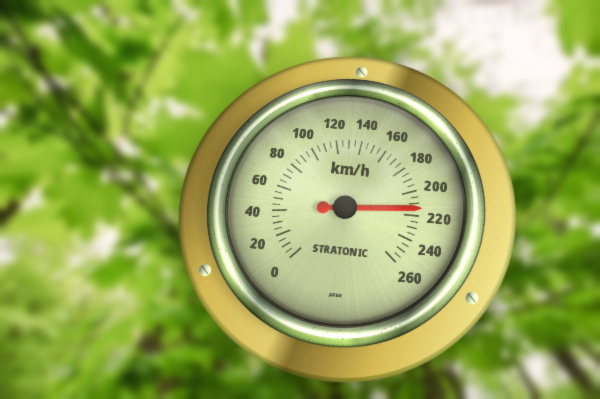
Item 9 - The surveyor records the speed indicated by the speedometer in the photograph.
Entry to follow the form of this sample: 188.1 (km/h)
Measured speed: 215 (km/h)
